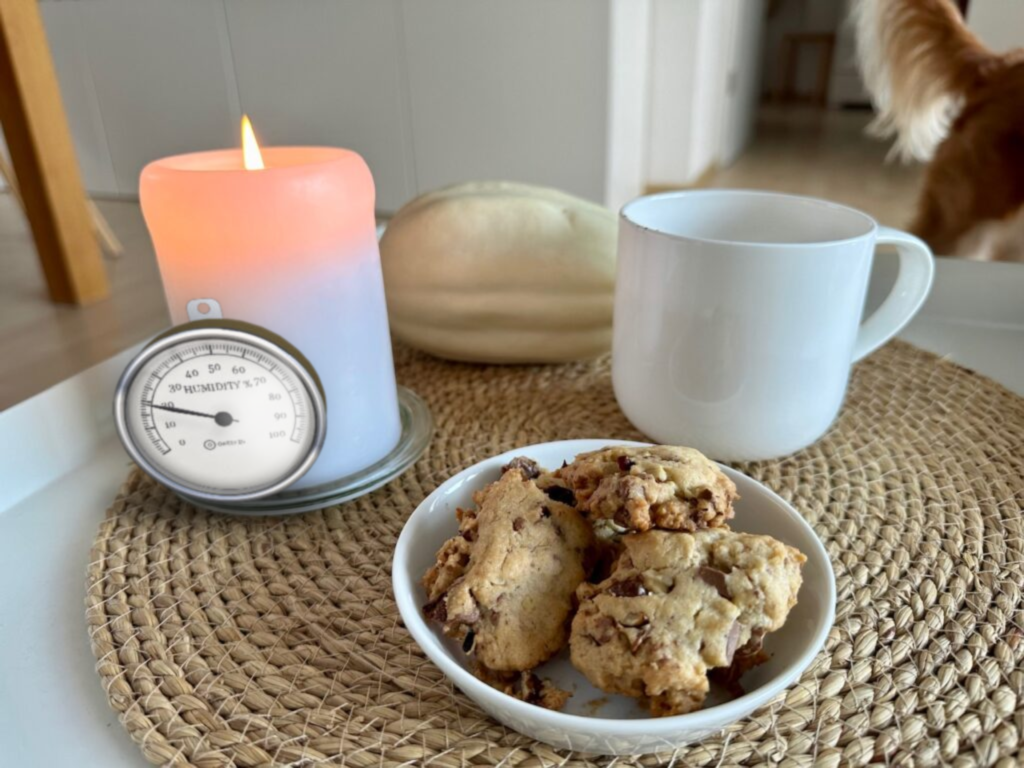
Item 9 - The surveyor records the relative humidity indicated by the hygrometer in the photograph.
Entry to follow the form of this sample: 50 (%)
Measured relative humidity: 20 (%)
